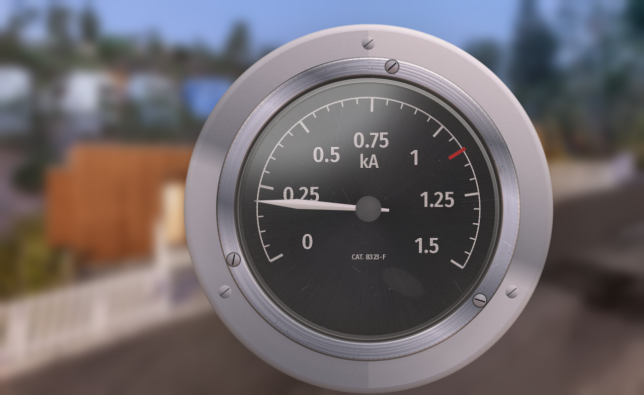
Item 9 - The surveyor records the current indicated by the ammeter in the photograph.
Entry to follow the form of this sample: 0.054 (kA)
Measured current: 0.2 (kA)
